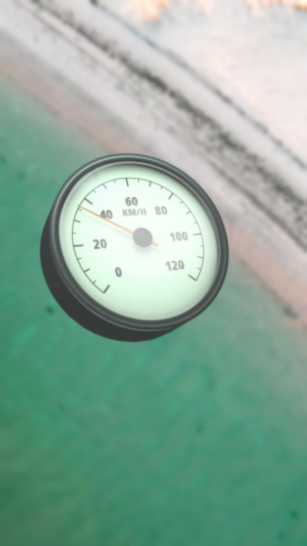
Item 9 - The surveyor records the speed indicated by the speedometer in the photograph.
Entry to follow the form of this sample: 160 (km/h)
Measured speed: 35 (km/h)
